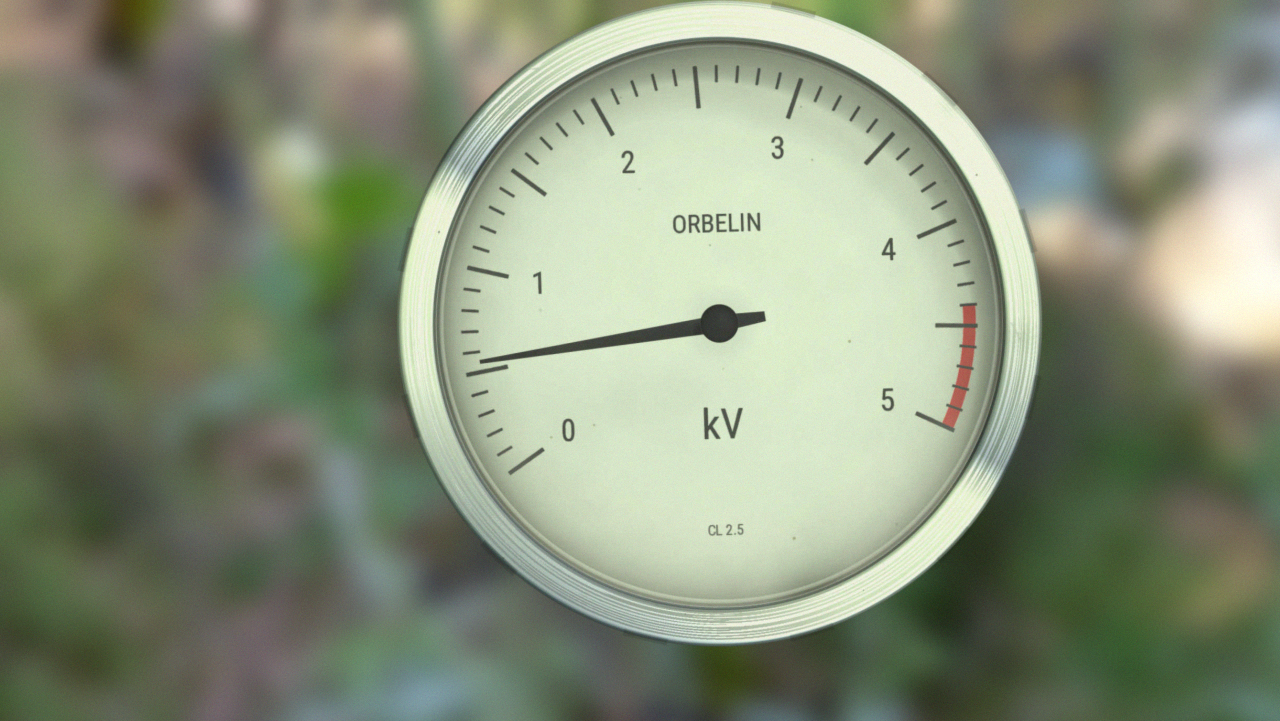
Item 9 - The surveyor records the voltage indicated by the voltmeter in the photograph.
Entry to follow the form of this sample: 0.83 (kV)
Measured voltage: 0.55 (kV)
